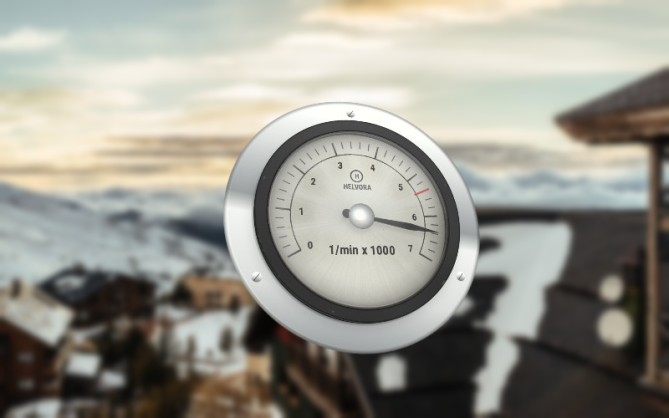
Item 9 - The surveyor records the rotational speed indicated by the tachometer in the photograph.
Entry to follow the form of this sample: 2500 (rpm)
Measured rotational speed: 6400 (rpm)
